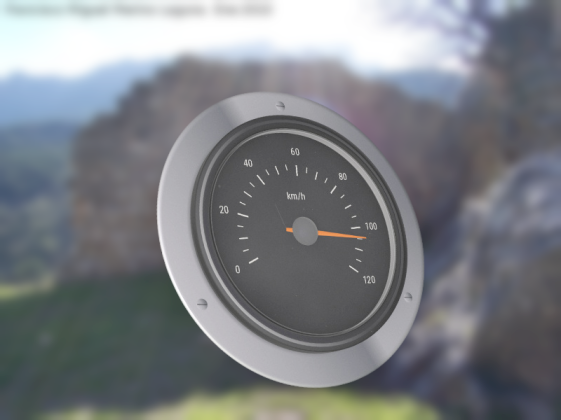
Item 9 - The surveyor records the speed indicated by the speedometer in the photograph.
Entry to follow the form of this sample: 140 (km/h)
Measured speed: 105 (km/h)
